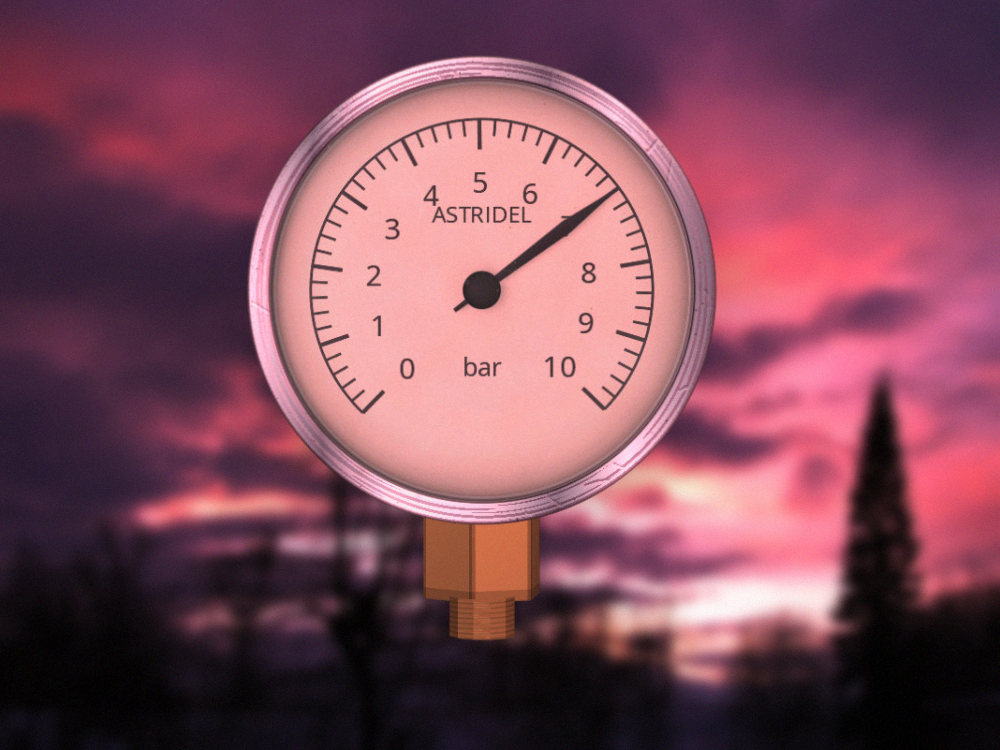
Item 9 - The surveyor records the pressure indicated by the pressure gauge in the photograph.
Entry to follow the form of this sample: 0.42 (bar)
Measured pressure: 7 (bar)
